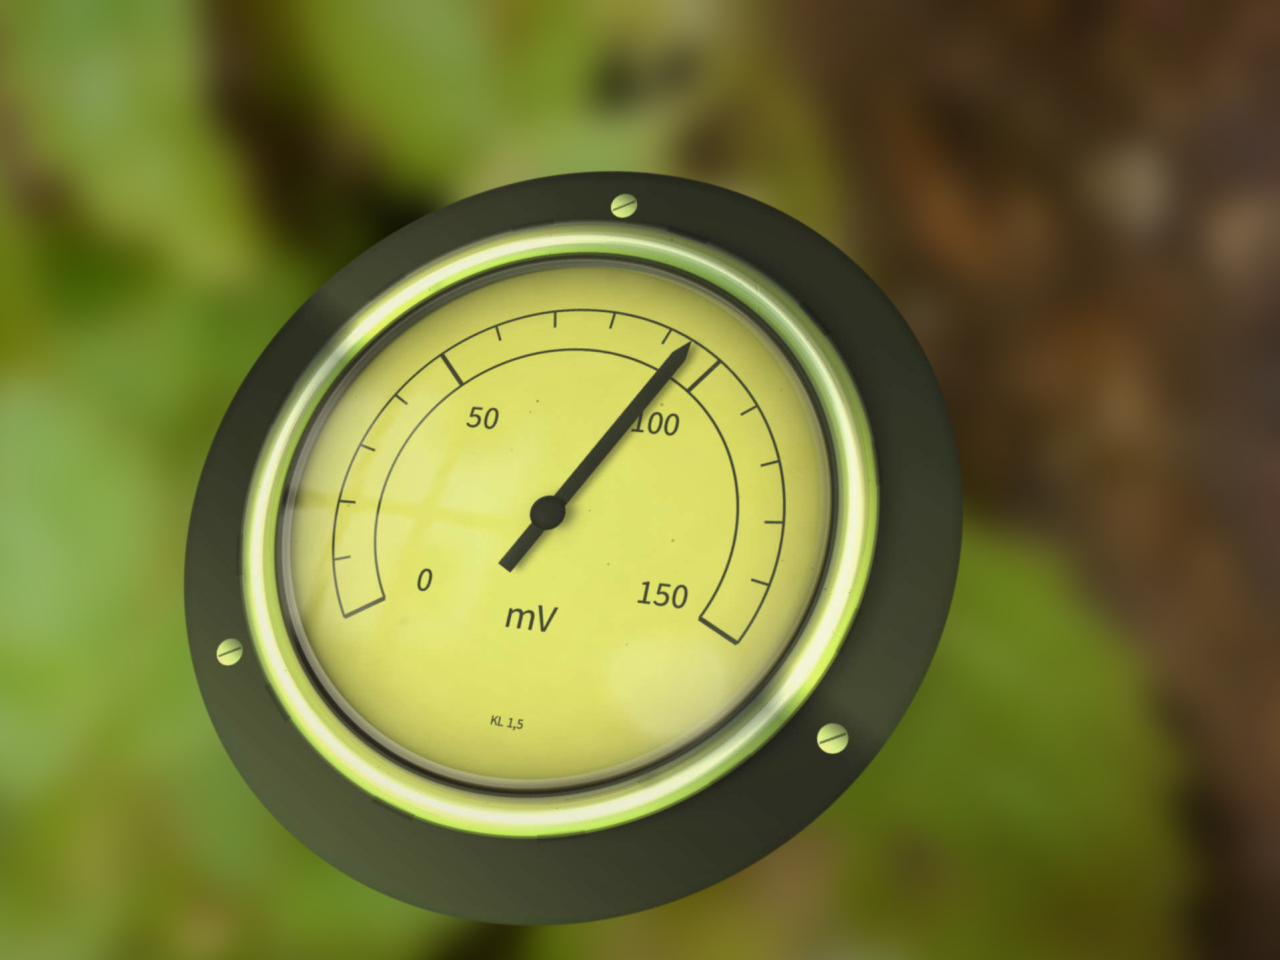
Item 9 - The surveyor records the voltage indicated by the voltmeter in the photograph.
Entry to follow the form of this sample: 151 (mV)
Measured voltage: 95 (mV)
